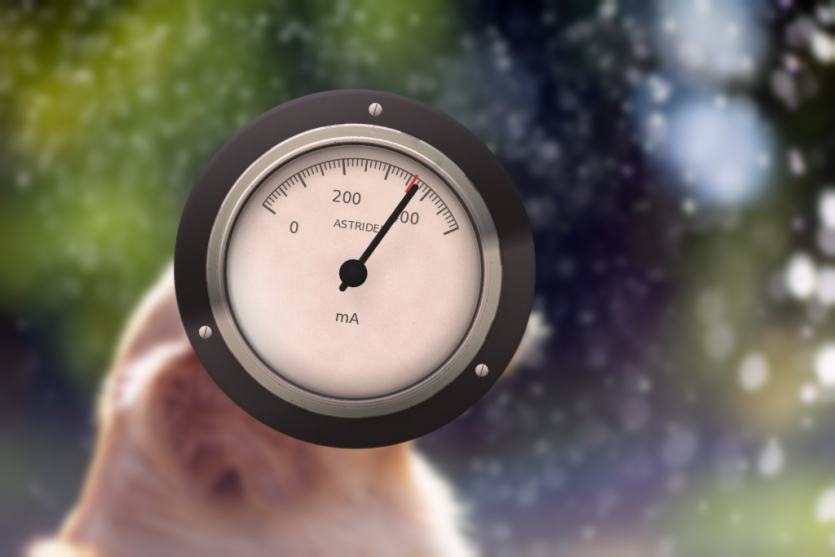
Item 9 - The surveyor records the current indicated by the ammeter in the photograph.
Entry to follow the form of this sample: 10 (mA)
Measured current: 370 (mA)
